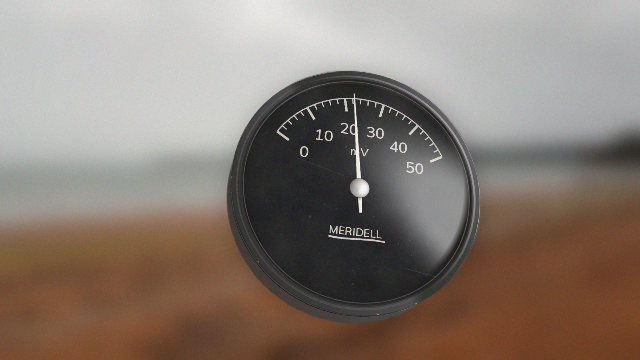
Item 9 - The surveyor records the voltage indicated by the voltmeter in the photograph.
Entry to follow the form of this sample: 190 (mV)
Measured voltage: 22 (mV)
